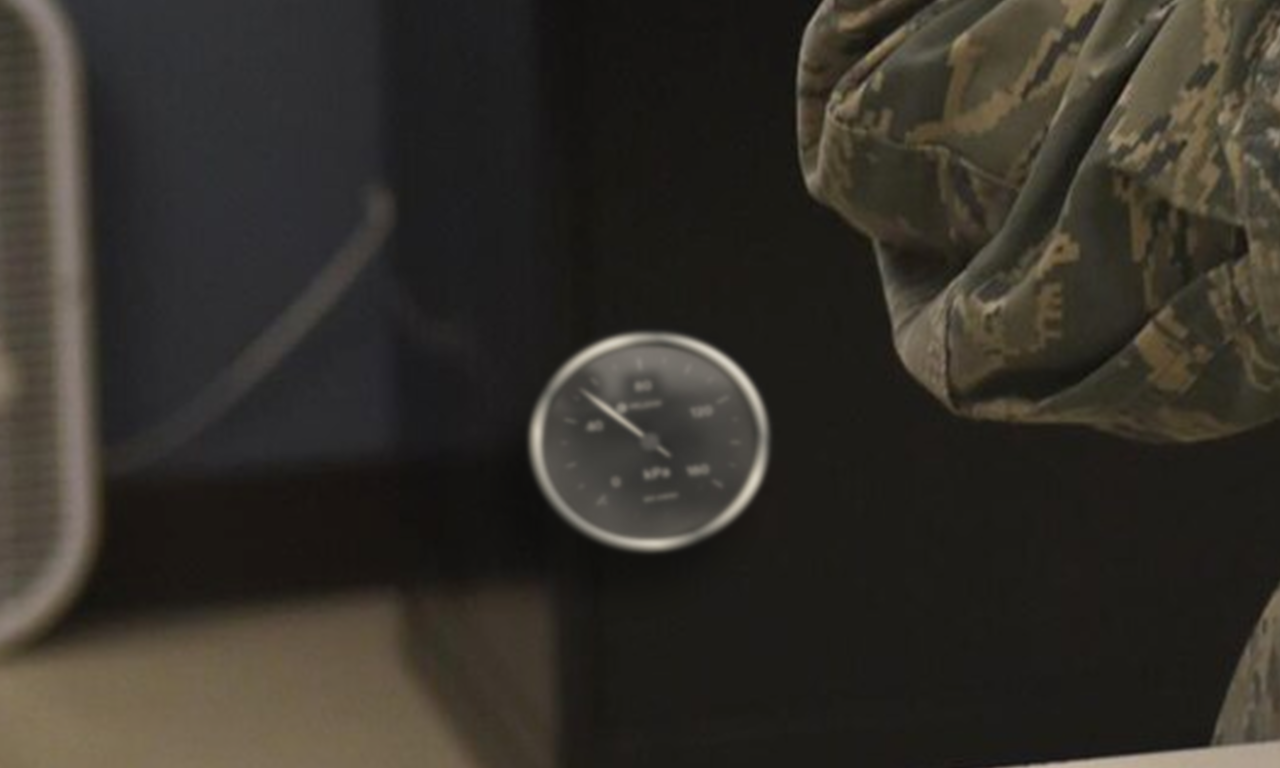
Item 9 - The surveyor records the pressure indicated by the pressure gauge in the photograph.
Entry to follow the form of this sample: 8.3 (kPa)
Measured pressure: 55 (kPa)
